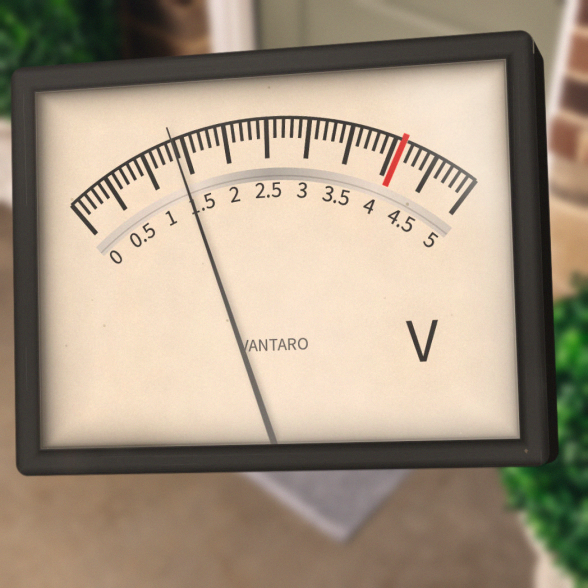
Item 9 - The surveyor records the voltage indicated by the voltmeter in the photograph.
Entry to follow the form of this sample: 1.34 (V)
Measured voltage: 1.4 (V)
